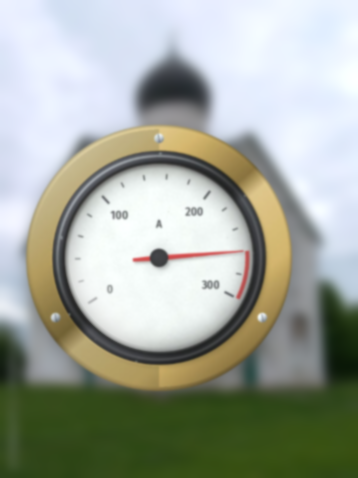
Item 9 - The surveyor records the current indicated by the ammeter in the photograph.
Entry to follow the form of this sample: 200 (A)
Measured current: 260 (A)
